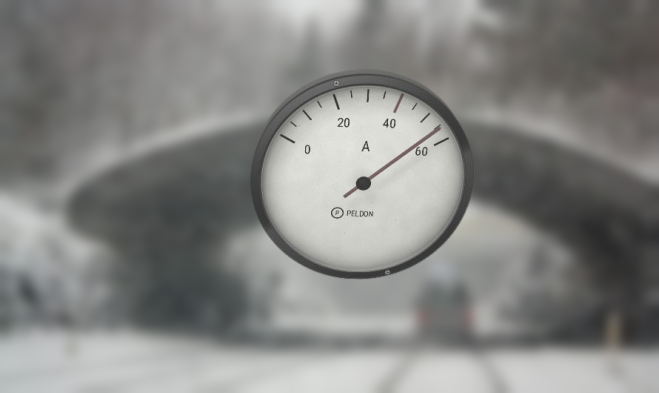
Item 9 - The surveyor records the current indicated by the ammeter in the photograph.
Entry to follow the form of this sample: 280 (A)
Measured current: 55 (A)
